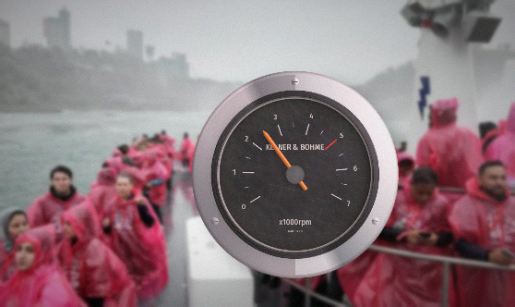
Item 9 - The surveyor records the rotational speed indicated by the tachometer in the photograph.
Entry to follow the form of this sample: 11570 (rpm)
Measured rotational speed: 2500 (rpm)
